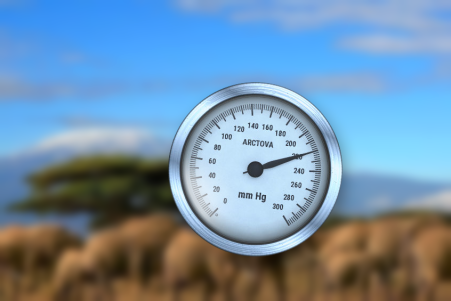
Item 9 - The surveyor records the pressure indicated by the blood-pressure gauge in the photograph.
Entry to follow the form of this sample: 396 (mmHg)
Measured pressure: 220 (mmHg)
